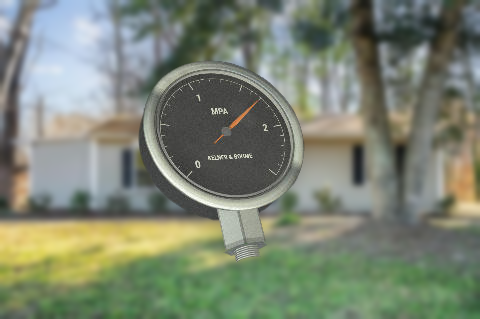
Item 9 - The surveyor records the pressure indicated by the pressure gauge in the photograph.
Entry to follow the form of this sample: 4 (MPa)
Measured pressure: 1.7 (MPa)
